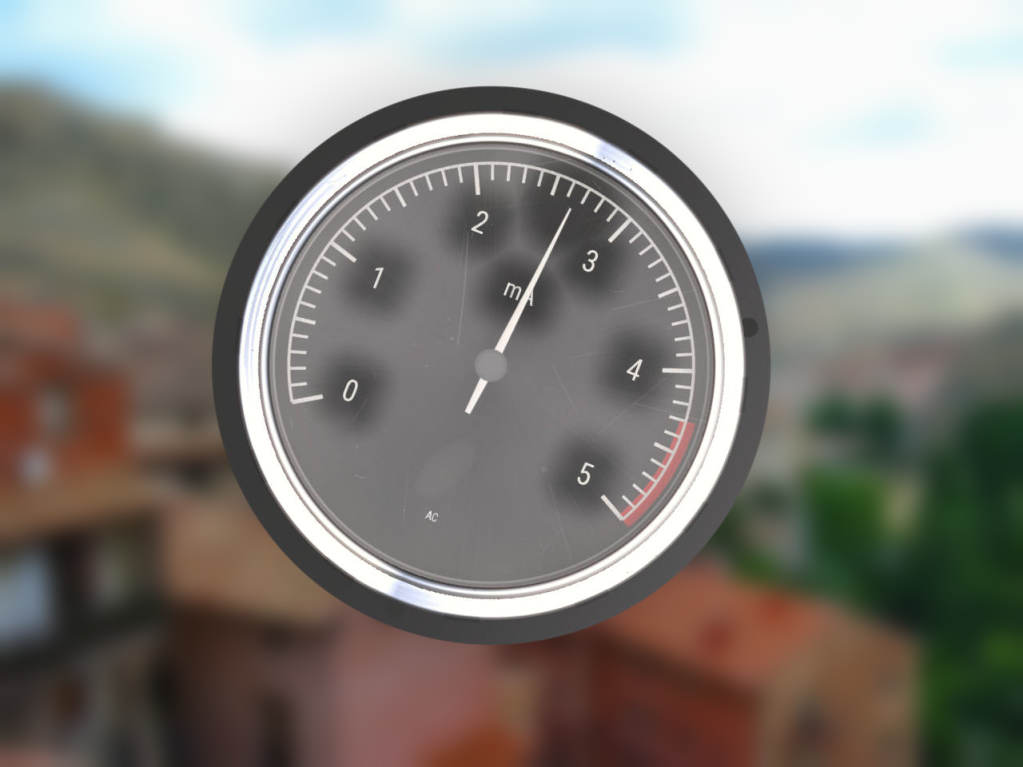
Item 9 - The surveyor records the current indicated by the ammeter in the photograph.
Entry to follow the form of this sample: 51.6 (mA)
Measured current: 2.65 (mA)
